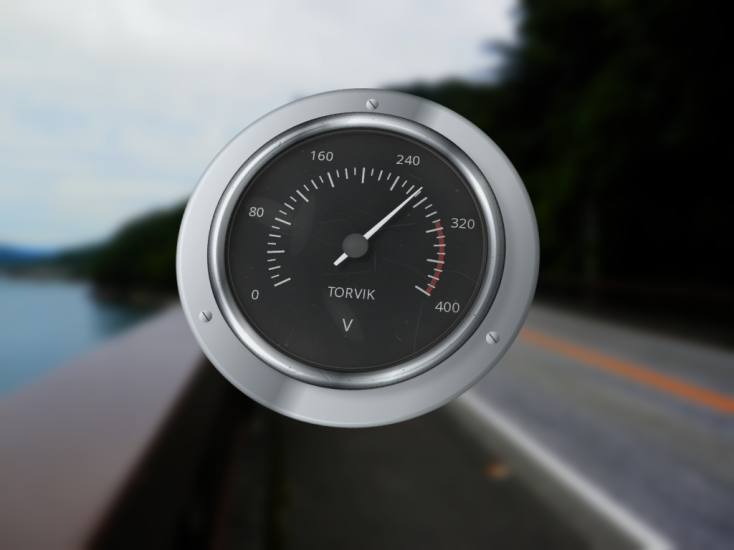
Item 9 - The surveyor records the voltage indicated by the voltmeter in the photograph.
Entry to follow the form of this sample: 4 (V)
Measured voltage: 270 (V)
